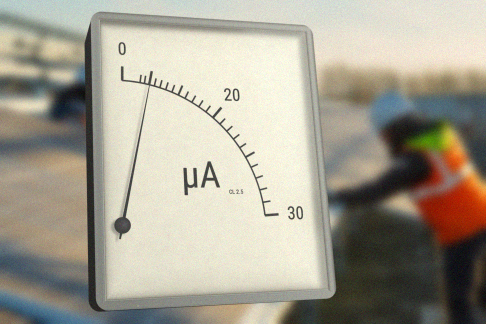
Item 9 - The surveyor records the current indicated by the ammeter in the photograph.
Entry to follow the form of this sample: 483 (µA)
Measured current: 10 (µA)
